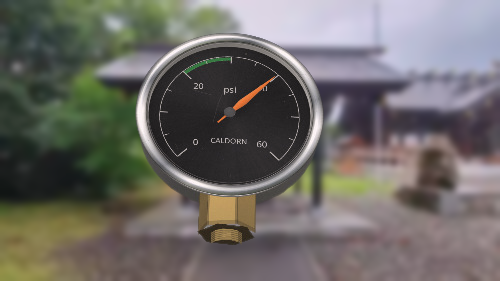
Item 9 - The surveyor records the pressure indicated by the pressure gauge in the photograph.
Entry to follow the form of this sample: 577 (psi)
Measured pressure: 40 (psi)
